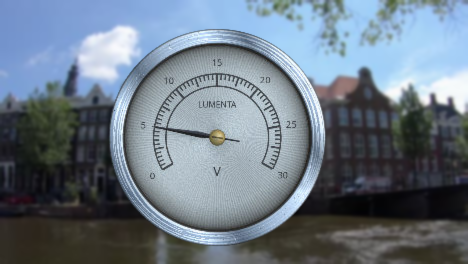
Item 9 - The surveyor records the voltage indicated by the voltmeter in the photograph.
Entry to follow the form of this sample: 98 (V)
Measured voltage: 5 (V)
